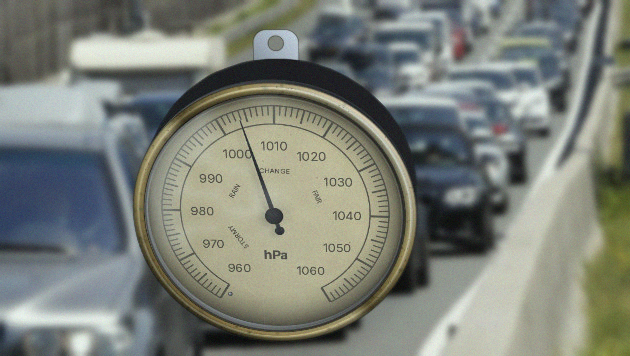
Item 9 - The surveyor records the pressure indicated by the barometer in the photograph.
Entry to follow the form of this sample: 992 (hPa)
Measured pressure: 1004 (hPa)
